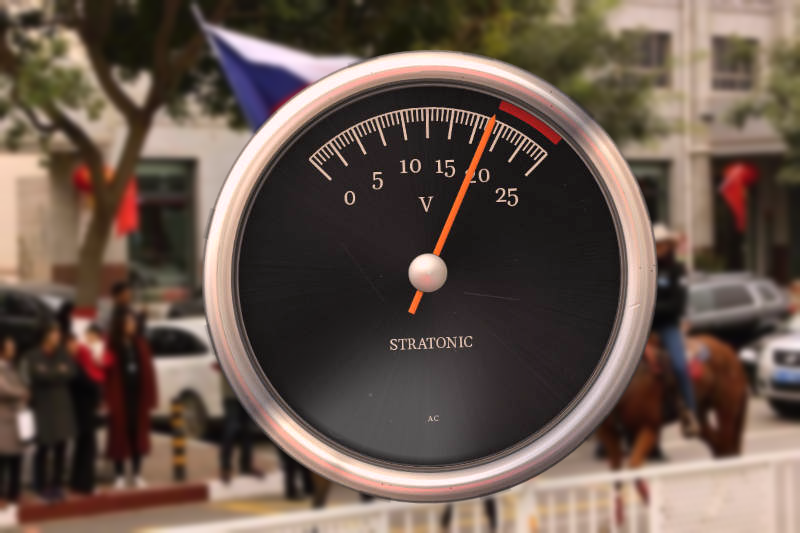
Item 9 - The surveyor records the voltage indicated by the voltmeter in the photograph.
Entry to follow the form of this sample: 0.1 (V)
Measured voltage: 19 (V)
